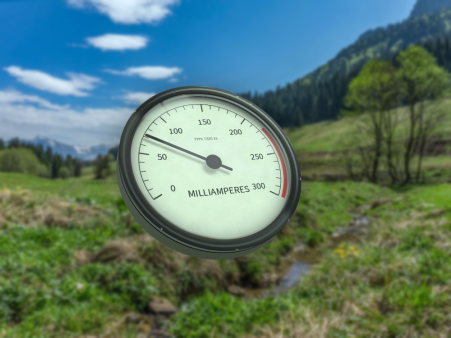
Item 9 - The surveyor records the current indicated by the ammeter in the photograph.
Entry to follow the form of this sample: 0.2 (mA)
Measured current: 70 (mA)
